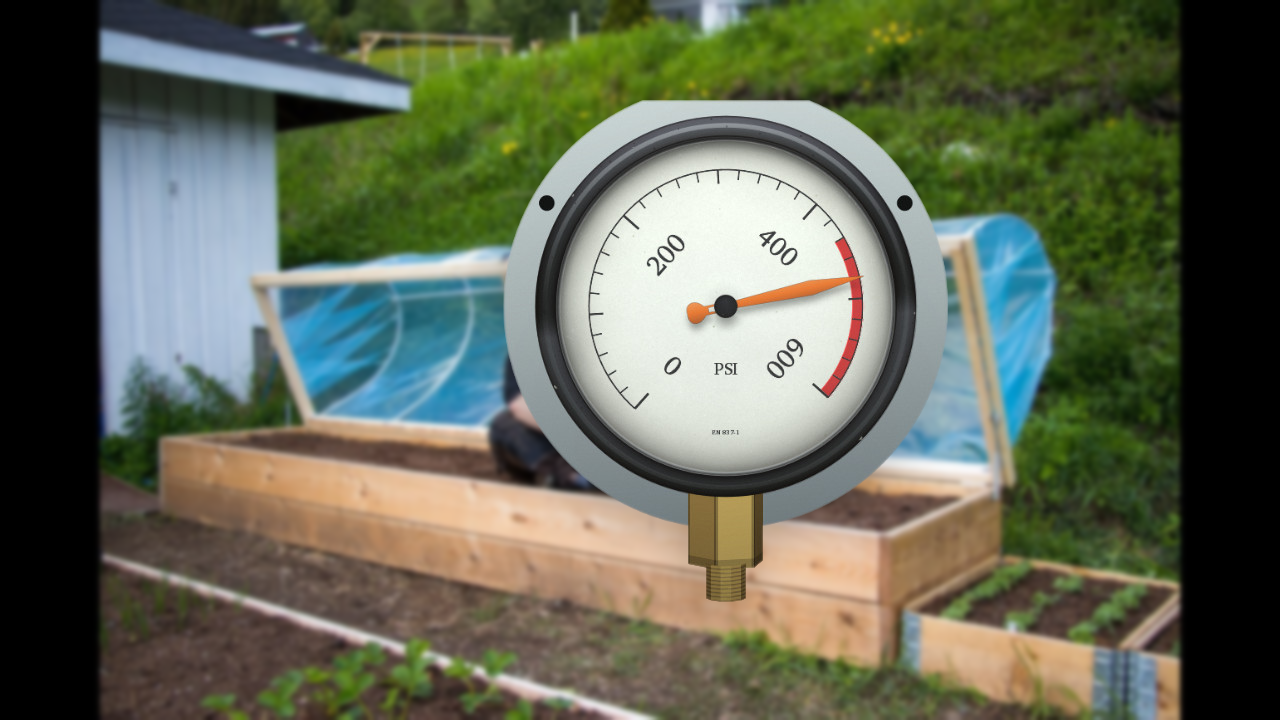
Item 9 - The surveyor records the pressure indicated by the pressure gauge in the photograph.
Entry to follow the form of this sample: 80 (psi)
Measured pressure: 480 (psi)
